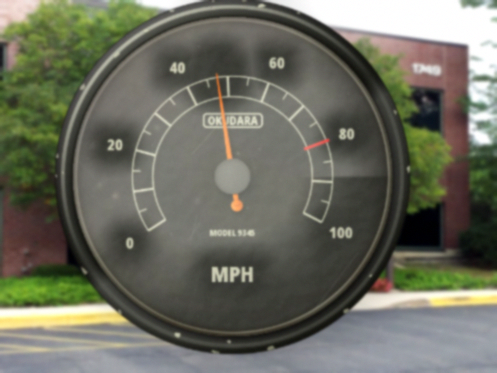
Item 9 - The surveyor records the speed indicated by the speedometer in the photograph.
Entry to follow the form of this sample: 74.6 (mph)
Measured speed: 47.5 (mph)
